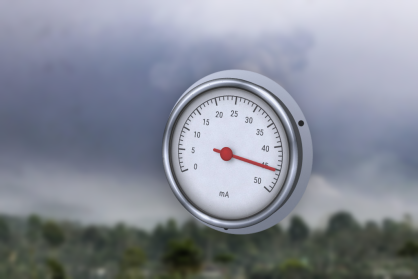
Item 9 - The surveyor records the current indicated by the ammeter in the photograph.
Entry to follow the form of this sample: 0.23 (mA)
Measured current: 45 (mA)
